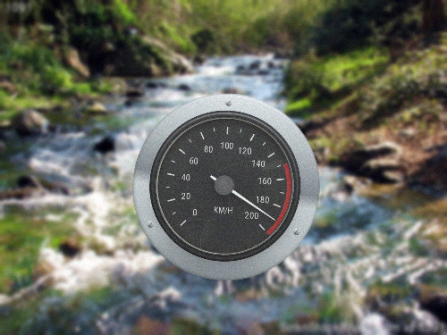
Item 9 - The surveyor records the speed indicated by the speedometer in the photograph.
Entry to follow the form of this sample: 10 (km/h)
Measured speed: 190 (km/h)
